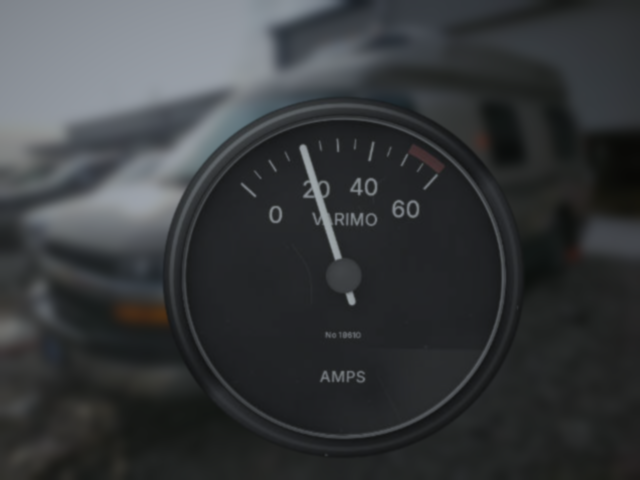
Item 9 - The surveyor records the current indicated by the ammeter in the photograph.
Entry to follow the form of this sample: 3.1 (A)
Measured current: 20 (A)
